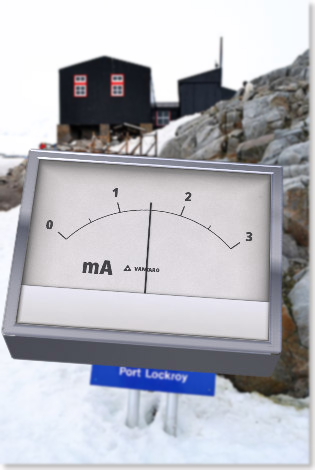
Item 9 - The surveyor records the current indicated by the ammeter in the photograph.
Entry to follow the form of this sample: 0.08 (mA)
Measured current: 1.5 (mA)
